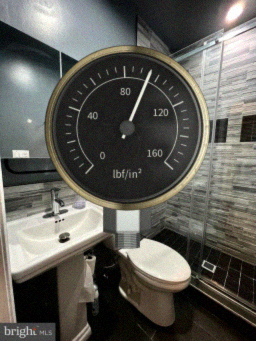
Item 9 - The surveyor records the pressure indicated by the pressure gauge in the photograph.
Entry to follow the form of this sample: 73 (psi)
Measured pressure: 95 (psi)
